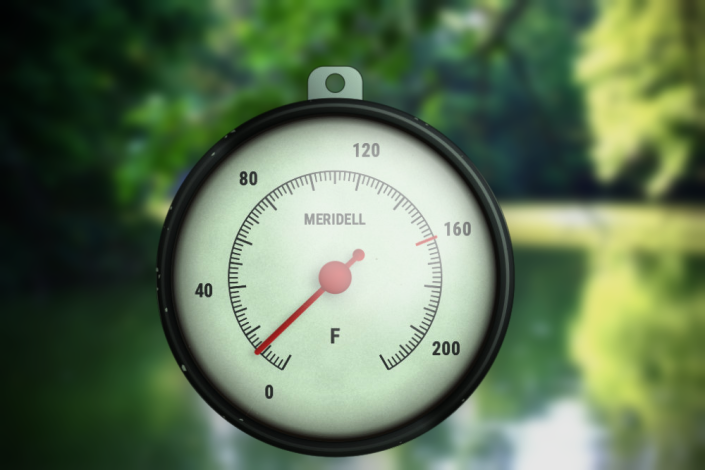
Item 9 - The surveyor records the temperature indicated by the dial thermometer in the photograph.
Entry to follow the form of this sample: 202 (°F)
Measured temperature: 12 (°F)
